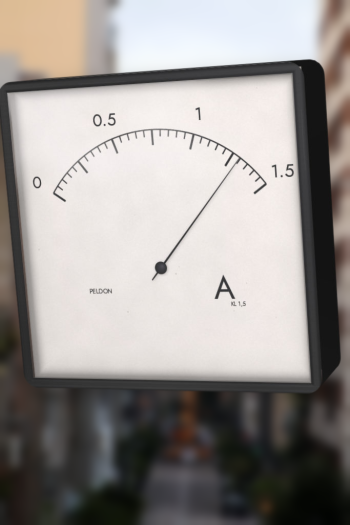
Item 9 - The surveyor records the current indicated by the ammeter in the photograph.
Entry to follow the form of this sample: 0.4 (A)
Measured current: 1.3 (A)
